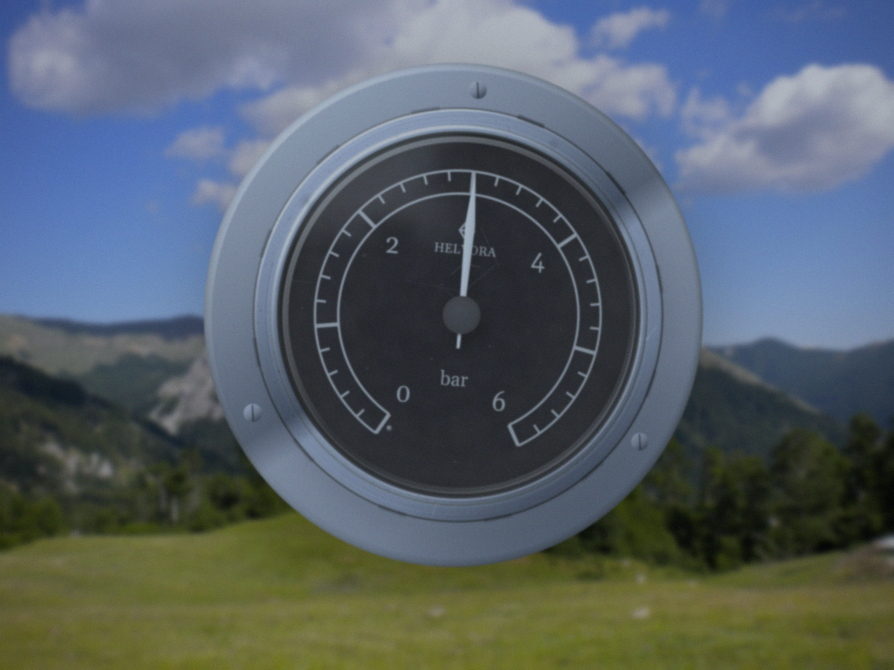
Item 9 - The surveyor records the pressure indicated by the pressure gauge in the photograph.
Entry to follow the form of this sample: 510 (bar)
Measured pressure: 3 (bar)
